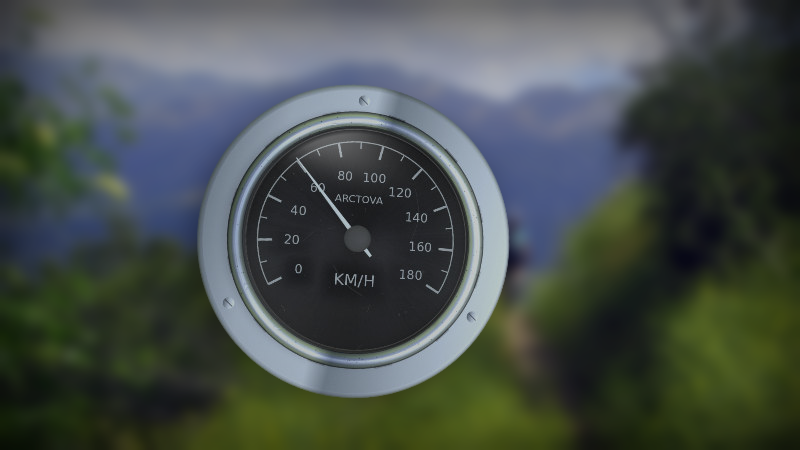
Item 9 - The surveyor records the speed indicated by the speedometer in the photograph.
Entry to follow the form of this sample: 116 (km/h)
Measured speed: 60 (km/h)
